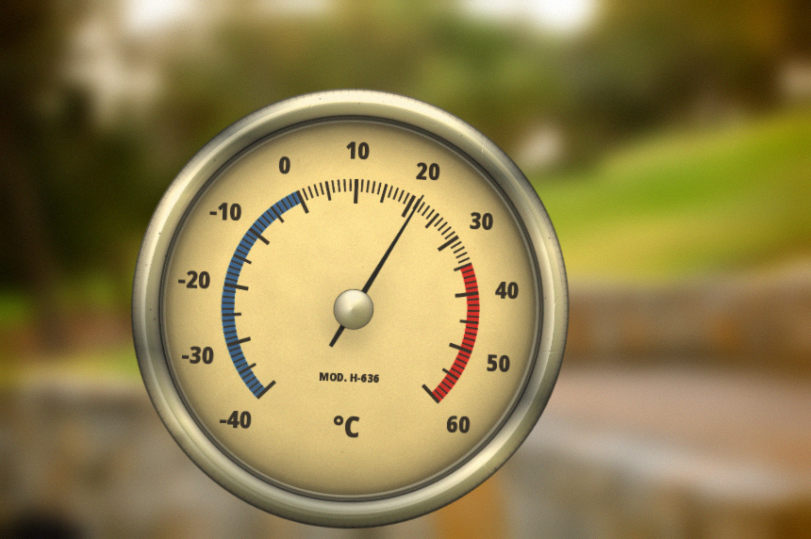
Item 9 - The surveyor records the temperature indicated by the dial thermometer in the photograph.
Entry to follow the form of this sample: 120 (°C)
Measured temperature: 21 (°C)
